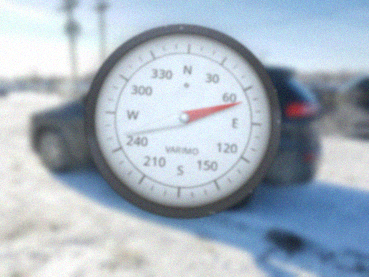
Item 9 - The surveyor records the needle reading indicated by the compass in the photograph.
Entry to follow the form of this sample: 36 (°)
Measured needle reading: 70 (°)
